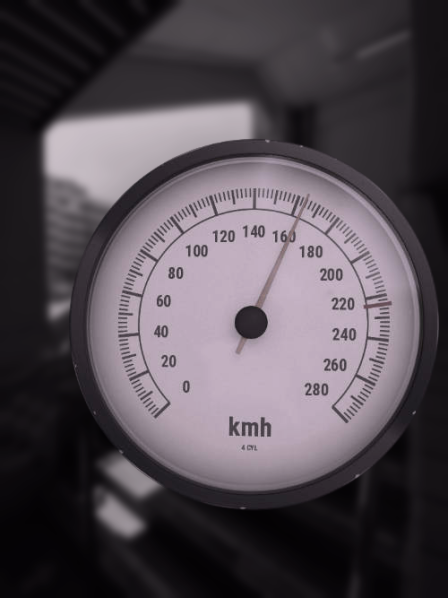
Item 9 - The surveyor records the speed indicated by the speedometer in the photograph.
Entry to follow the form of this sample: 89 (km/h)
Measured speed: 164 (km/h)
